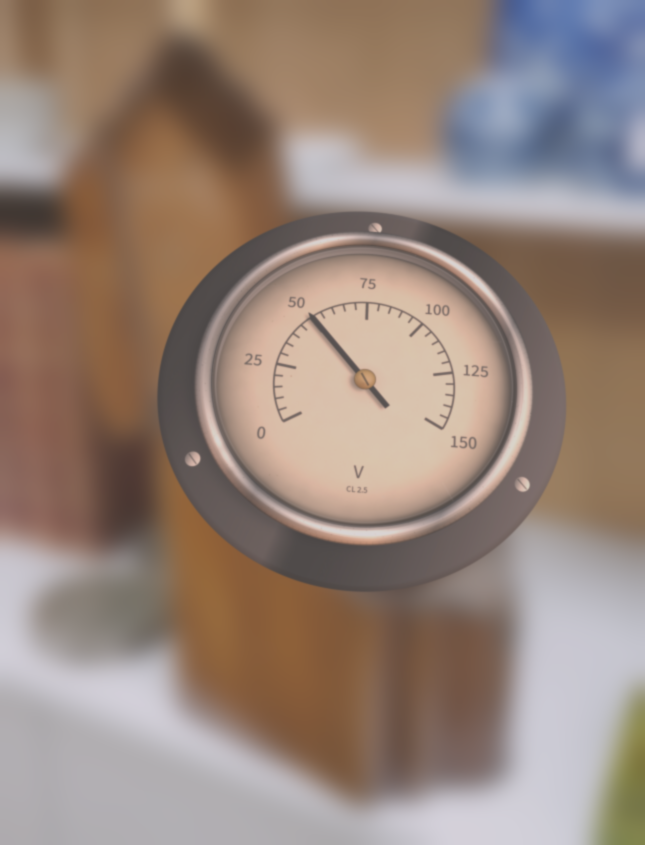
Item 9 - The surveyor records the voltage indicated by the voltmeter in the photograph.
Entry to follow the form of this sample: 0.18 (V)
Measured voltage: 50 (V)
